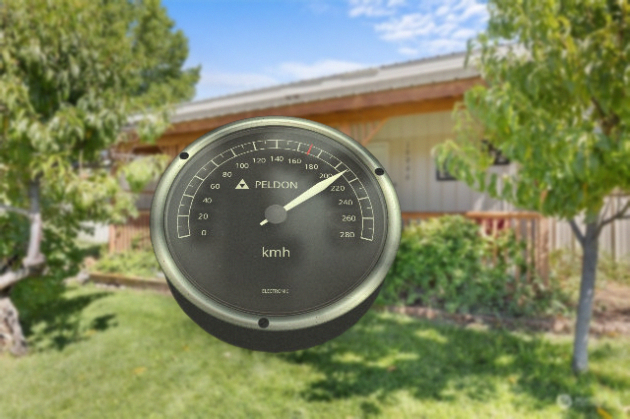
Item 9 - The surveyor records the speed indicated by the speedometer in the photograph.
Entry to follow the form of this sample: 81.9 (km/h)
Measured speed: 210 (km/h)
